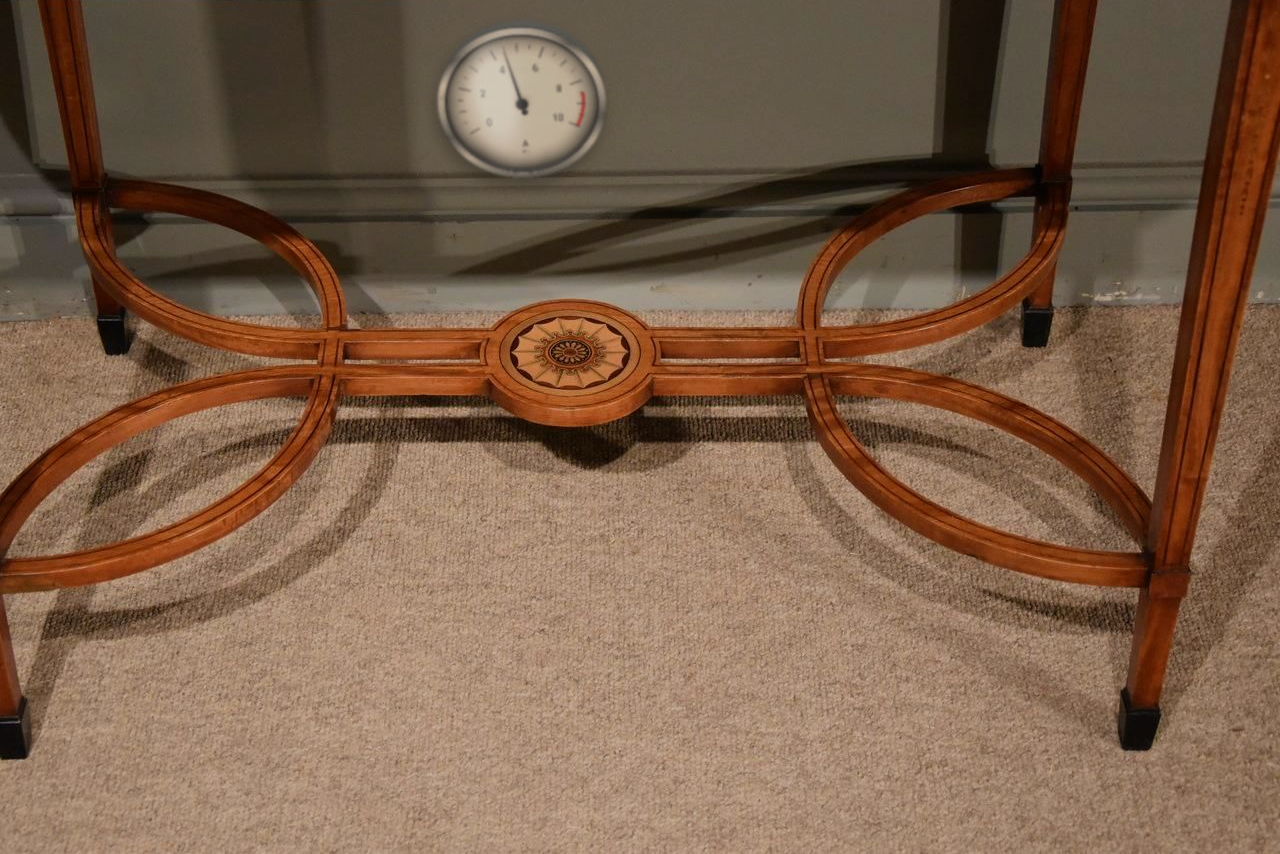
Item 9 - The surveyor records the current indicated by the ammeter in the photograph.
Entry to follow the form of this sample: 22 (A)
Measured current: 4.5 (A)
